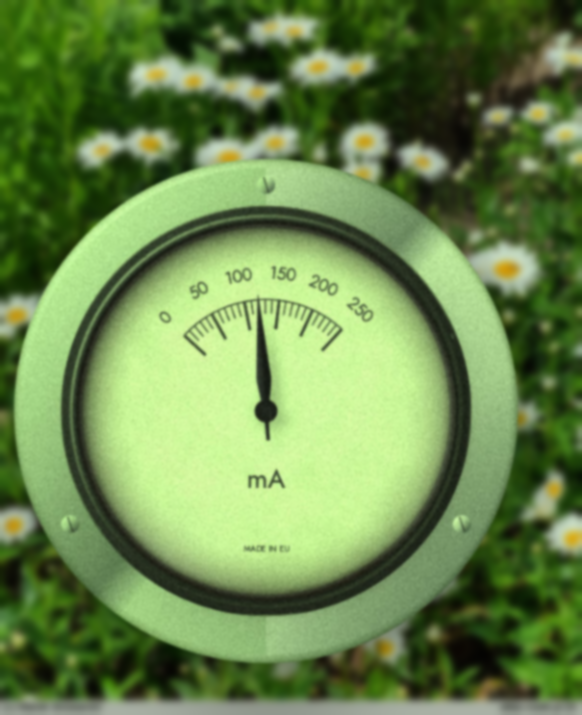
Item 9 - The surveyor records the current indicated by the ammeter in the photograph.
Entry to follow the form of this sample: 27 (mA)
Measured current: 120 (mA)
